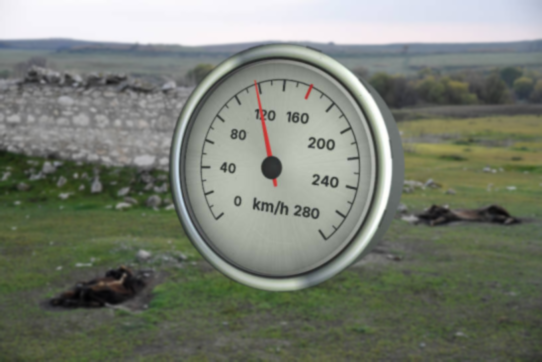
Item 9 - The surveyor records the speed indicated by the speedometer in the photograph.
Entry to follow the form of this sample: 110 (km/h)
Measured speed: 120 (km/h)
